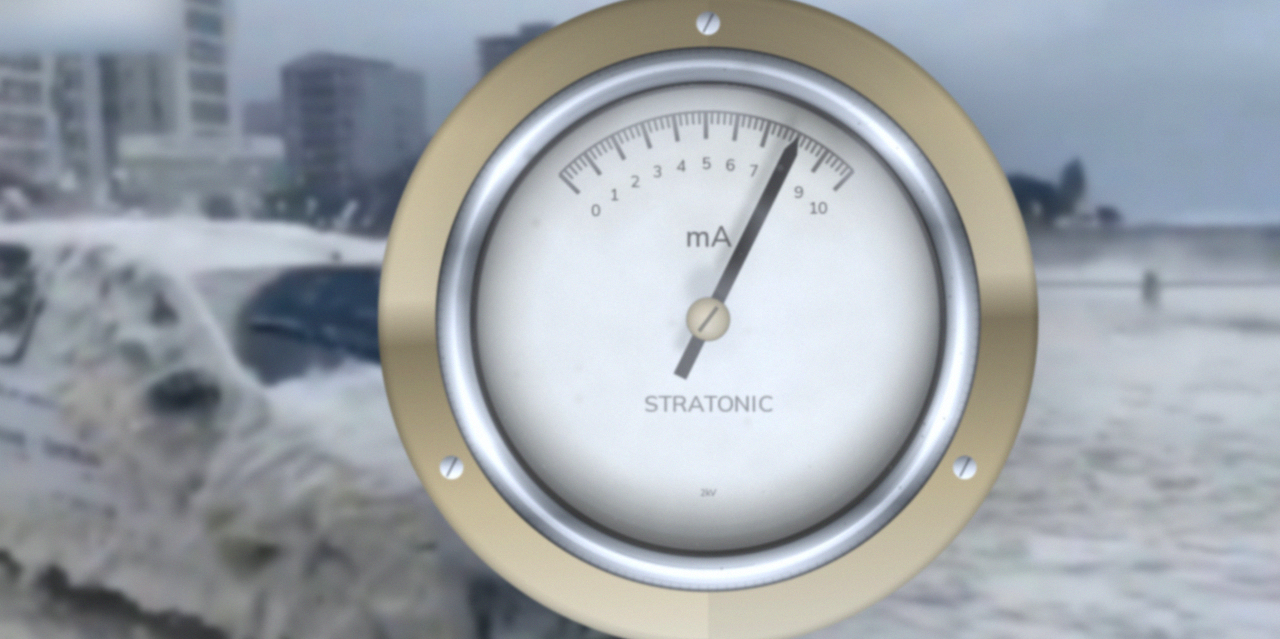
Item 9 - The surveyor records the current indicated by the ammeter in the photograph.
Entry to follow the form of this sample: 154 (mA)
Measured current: 8 (mA)
